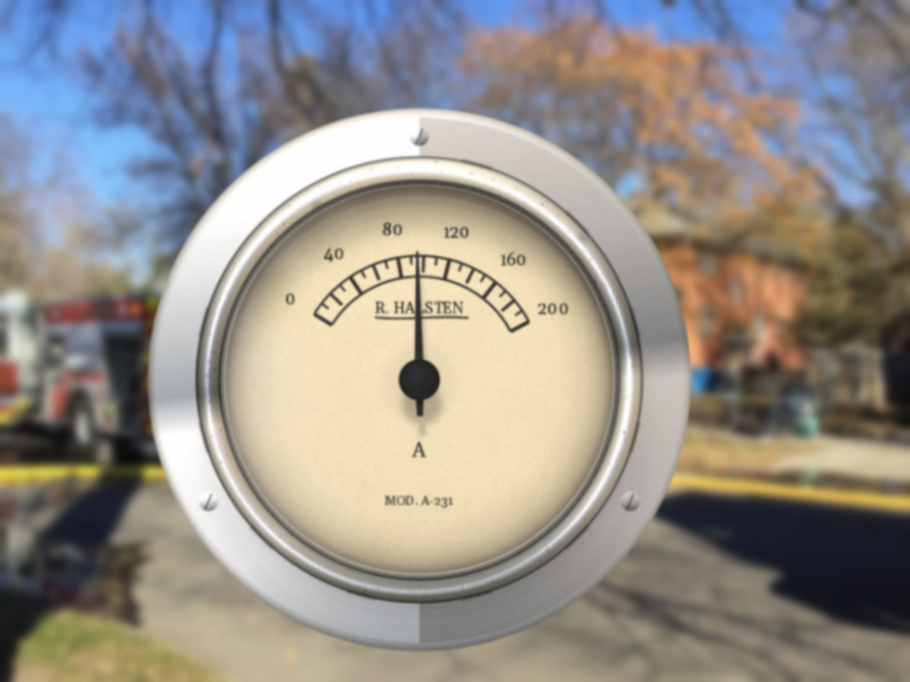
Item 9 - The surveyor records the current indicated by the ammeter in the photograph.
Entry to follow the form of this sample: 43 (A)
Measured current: 95 (A)
